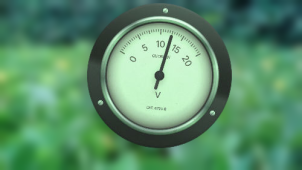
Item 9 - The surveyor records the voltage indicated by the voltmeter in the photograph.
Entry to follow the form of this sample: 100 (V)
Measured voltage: 12.5 (V)
